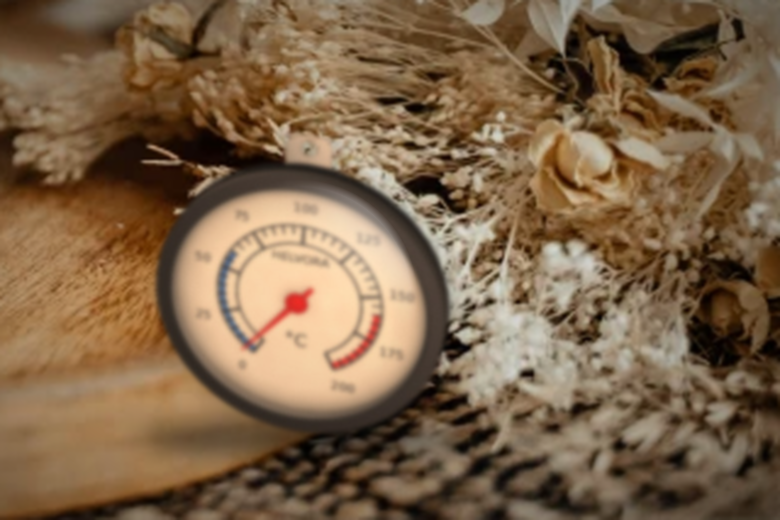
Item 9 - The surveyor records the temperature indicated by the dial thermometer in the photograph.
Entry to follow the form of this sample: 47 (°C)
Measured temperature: 5 (°C)
